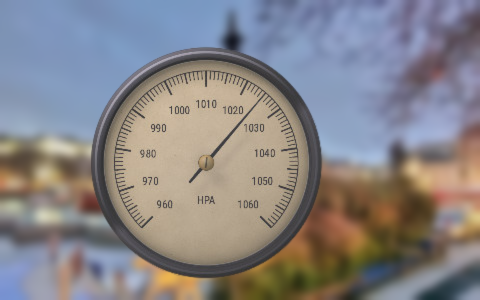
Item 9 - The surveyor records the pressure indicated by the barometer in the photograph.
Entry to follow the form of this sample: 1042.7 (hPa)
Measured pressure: 1025 (hPa)
